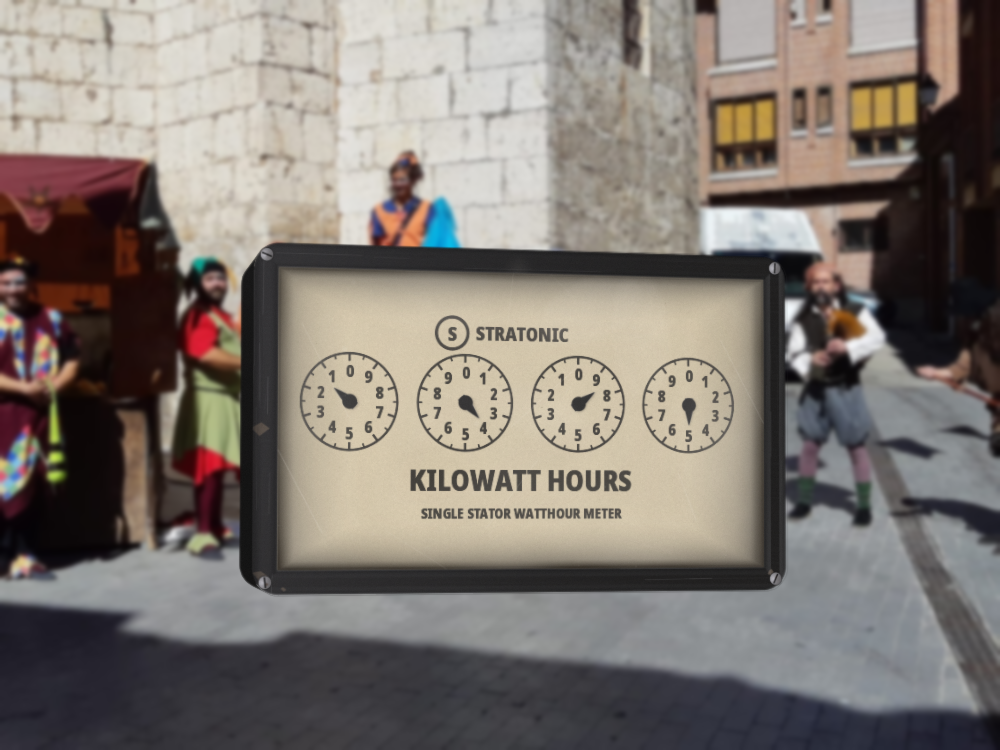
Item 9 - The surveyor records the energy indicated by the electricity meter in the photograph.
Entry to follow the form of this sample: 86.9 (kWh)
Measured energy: 1385 (kWh)
